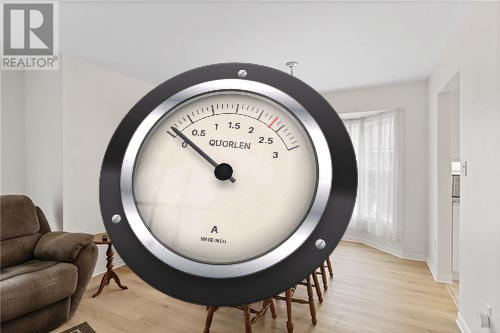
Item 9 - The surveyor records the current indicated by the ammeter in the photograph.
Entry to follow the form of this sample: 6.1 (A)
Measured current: 0.1 (A)
